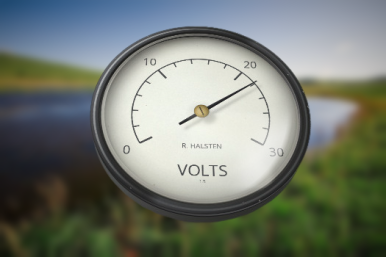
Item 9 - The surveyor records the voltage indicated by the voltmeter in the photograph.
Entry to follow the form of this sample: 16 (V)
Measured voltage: 22 (V)
